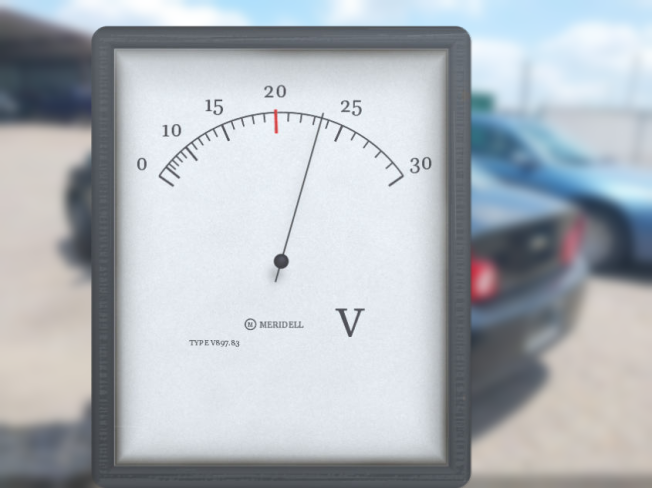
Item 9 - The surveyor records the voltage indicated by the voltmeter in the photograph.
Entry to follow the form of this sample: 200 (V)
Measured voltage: 23.5 (V)
